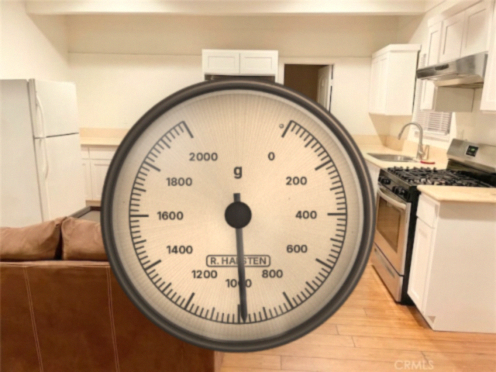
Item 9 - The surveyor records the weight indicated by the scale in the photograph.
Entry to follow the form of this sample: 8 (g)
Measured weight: 980 (g)
